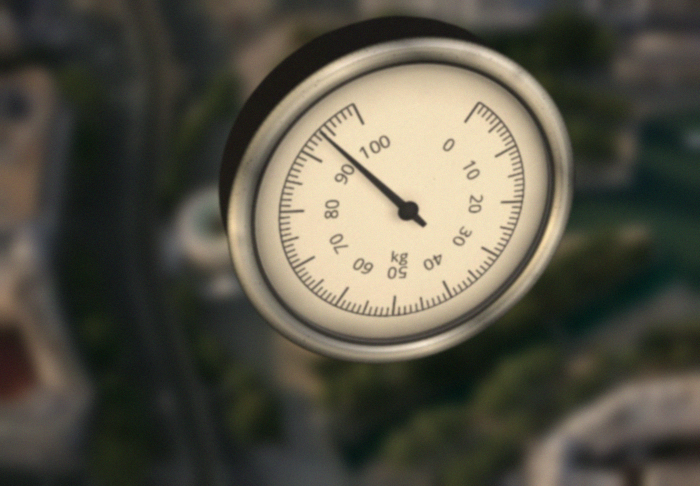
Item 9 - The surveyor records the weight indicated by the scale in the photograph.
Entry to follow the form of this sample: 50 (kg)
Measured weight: 94 (kg)
